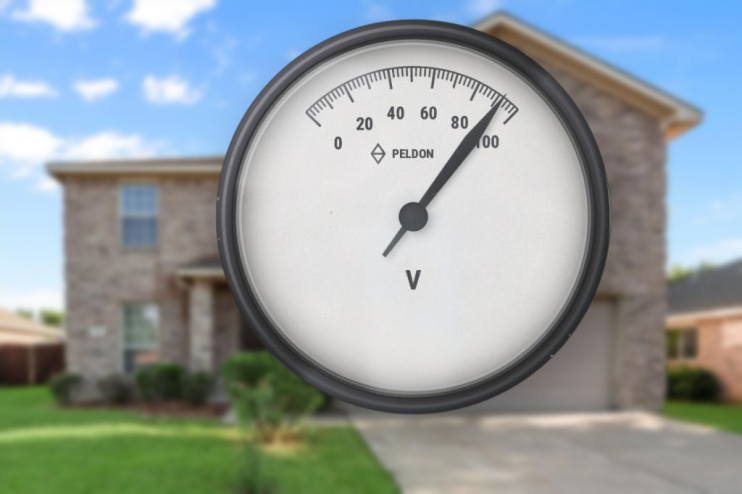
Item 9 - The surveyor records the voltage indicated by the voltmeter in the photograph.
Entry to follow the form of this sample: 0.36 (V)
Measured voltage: 92 (V)
